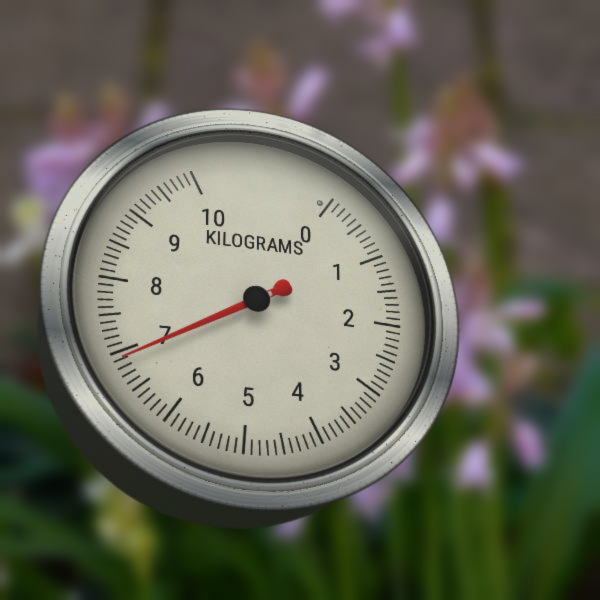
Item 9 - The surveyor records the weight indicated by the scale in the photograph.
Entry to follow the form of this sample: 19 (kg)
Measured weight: 6.9 (kg)
